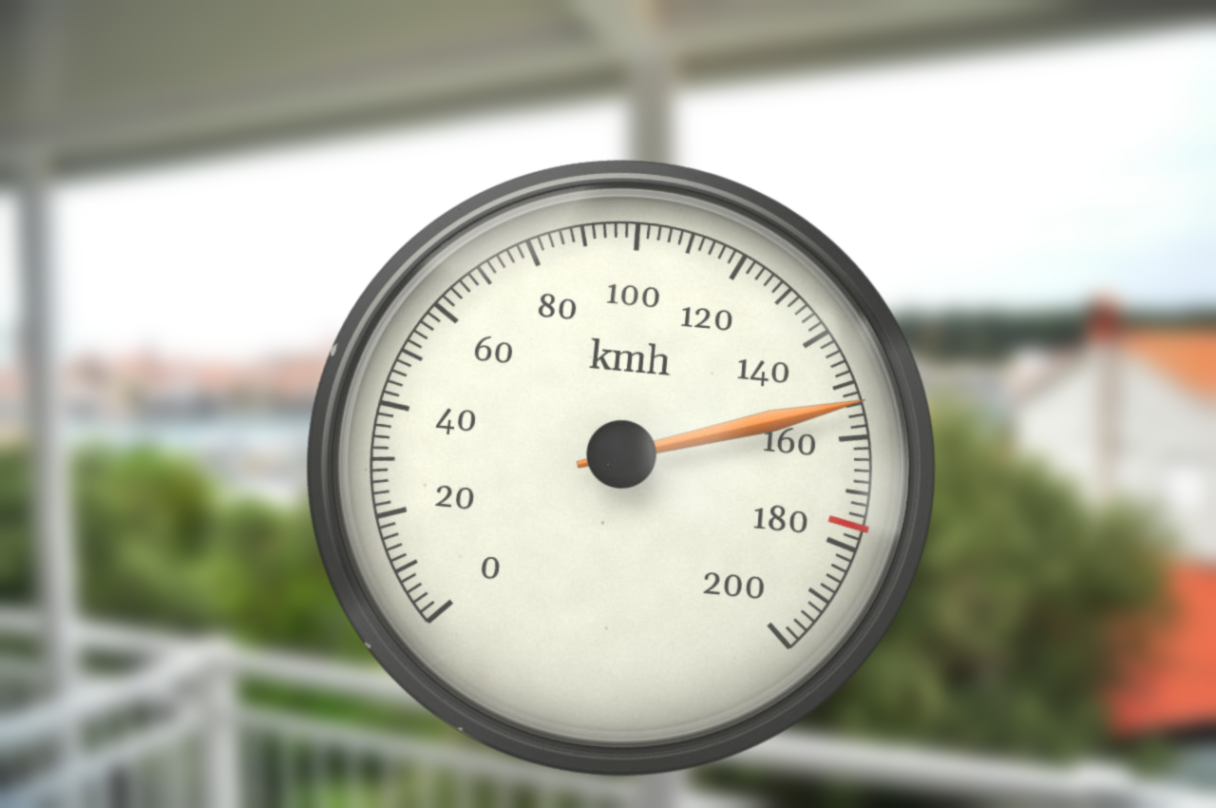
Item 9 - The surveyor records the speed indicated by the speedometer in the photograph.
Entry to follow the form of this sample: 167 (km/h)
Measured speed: 154 (km/h)
